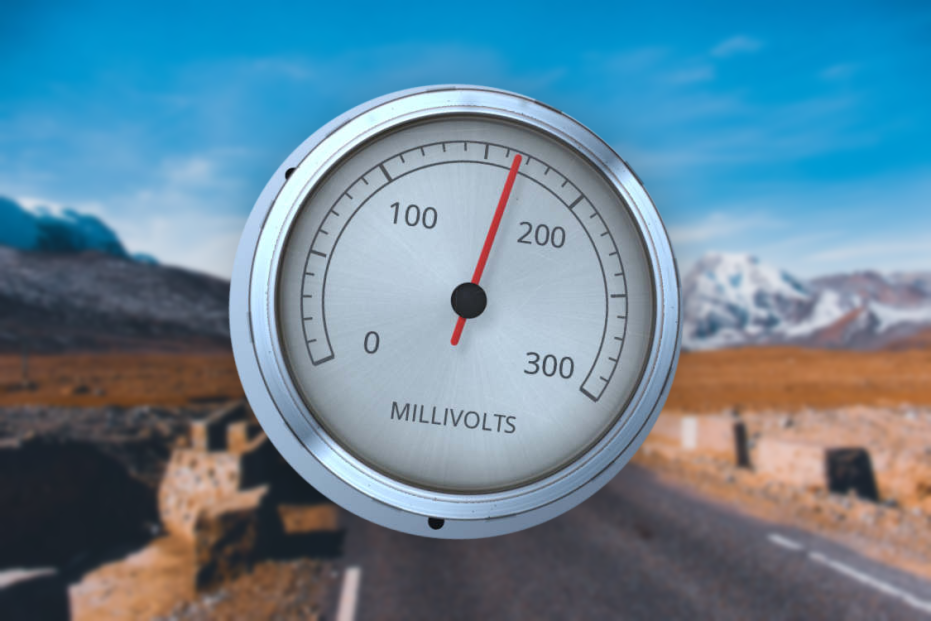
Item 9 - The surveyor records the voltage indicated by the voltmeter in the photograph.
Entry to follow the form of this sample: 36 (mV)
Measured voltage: 165 (mV)
